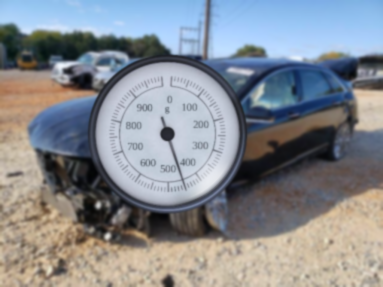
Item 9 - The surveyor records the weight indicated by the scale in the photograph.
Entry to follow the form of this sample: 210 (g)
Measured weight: 450 (g)
